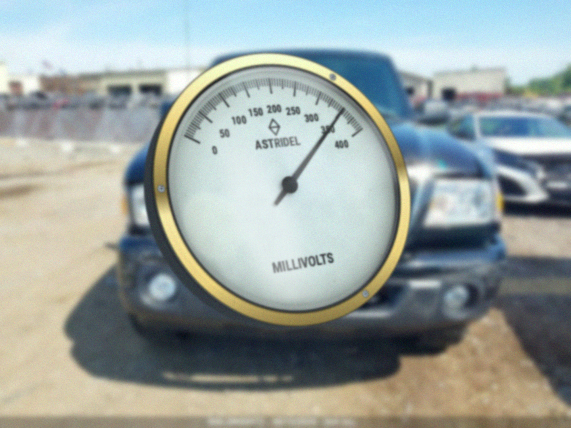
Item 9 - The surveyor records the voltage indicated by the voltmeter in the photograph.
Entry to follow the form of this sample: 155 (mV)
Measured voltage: 350 (mV)
